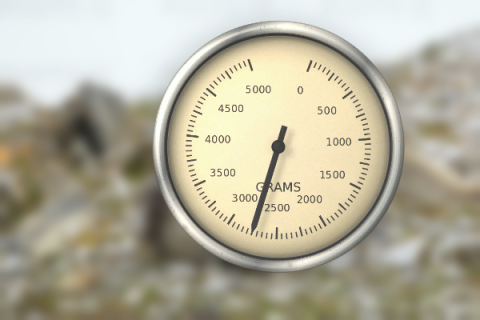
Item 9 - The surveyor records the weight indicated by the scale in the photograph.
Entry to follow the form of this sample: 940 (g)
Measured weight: 2750 (g)
